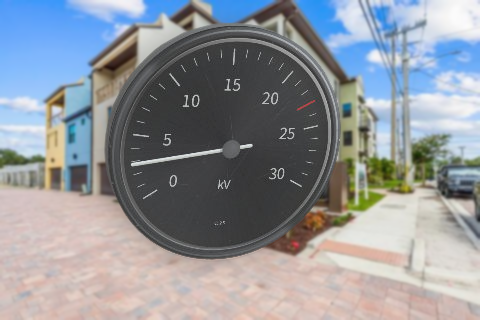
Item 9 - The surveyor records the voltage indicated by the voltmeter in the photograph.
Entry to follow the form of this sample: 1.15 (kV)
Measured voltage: 3 (kV)
